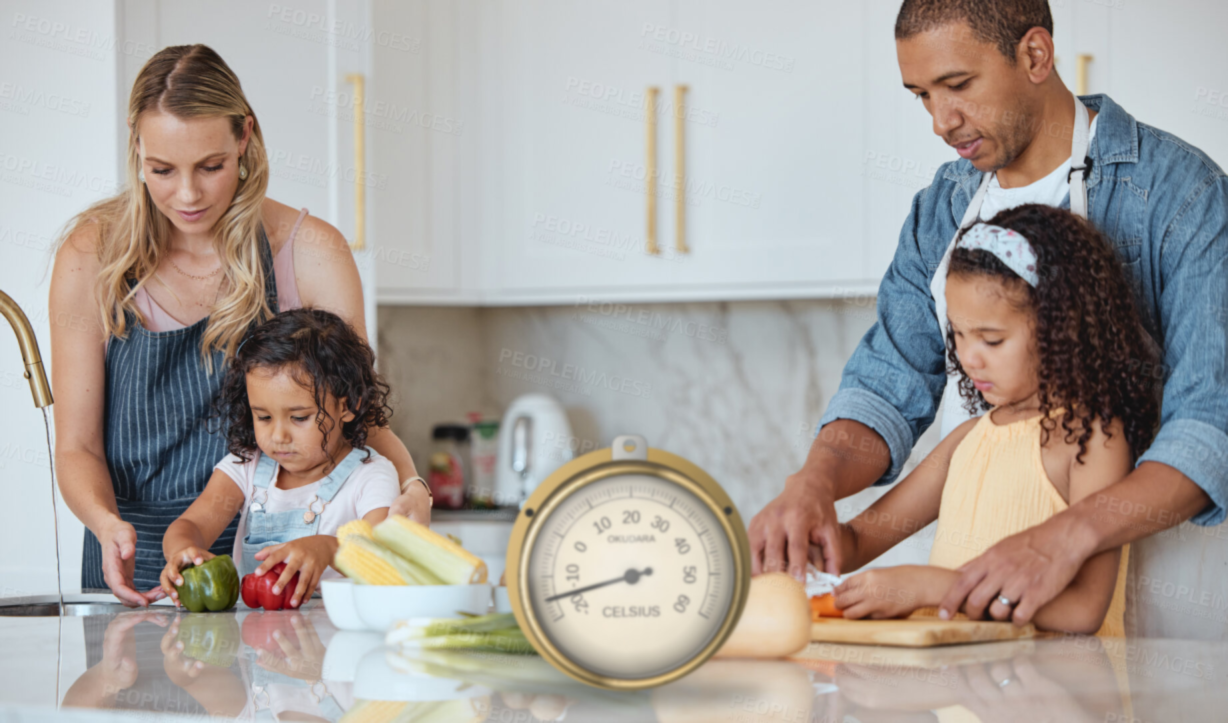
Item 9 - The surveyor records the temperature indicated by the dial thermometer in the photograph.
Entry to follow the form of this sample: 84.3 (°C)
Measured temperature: -15 (°C)
